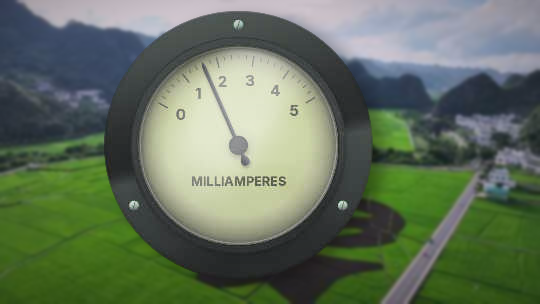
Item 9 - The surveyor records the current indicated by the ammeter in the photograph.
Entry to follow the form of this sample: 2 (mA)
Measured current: 1.6 (mA)
